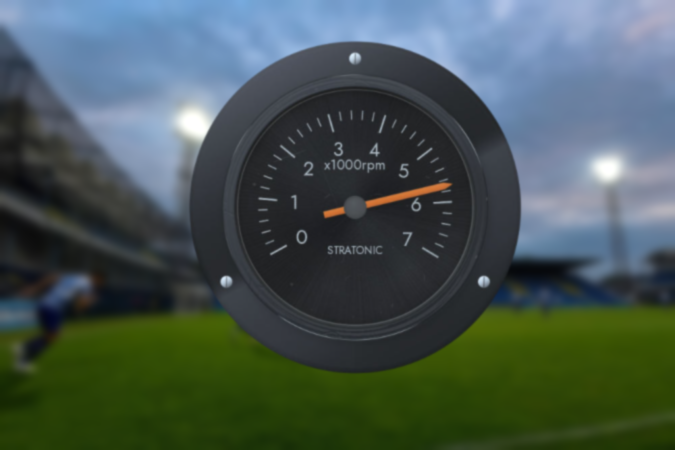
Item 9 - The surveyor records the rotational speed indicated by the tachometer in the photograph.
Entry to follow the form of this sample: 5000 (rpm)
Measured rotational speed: 5700 (rpm)
